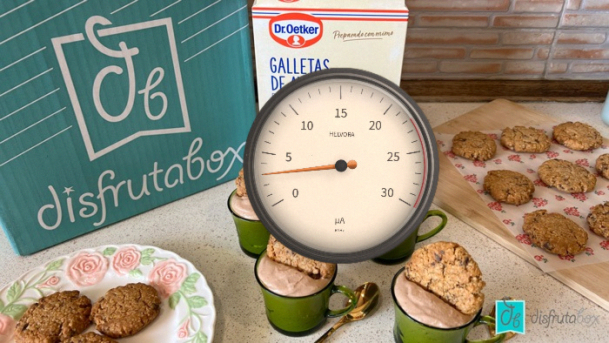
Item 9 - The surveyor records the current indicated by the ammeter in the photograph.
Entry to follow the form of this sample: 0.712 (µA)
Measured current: 3 (µA)
